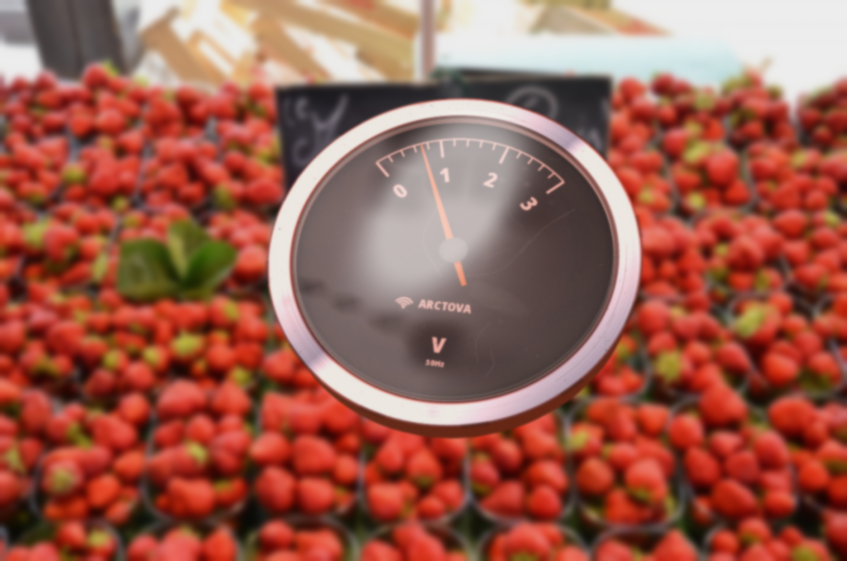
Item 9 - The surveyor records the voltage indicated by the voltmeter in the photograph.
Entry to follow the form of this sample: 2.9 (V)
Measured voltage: 0.7 (V)
